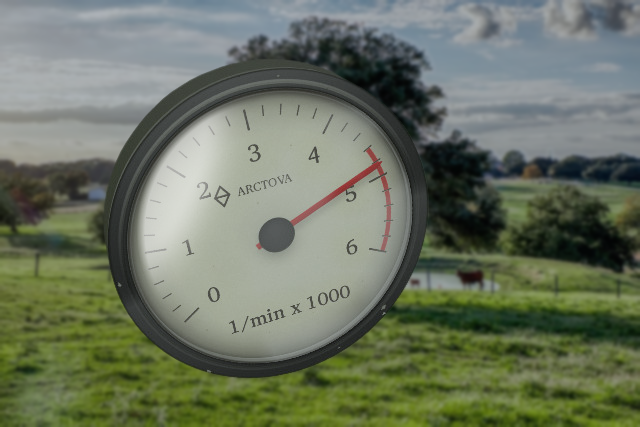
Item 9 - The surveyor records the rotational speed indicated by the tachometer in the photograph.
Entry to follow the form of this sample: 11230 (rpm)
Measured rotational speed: 4800 (rpm)
